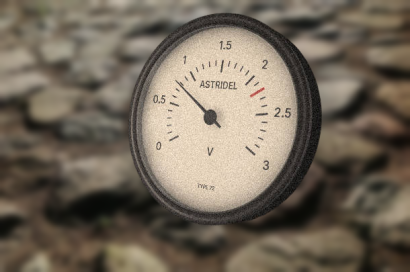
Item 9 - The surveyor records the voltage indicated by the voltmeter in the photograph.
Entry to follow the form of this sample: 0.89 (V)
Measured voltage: 0.8 (V)
